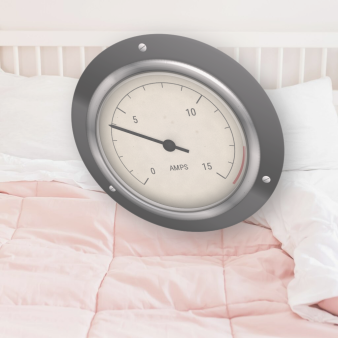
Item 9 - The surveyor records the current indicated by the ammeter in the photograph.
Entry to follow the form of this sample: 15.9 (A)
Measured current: 4 (A)
